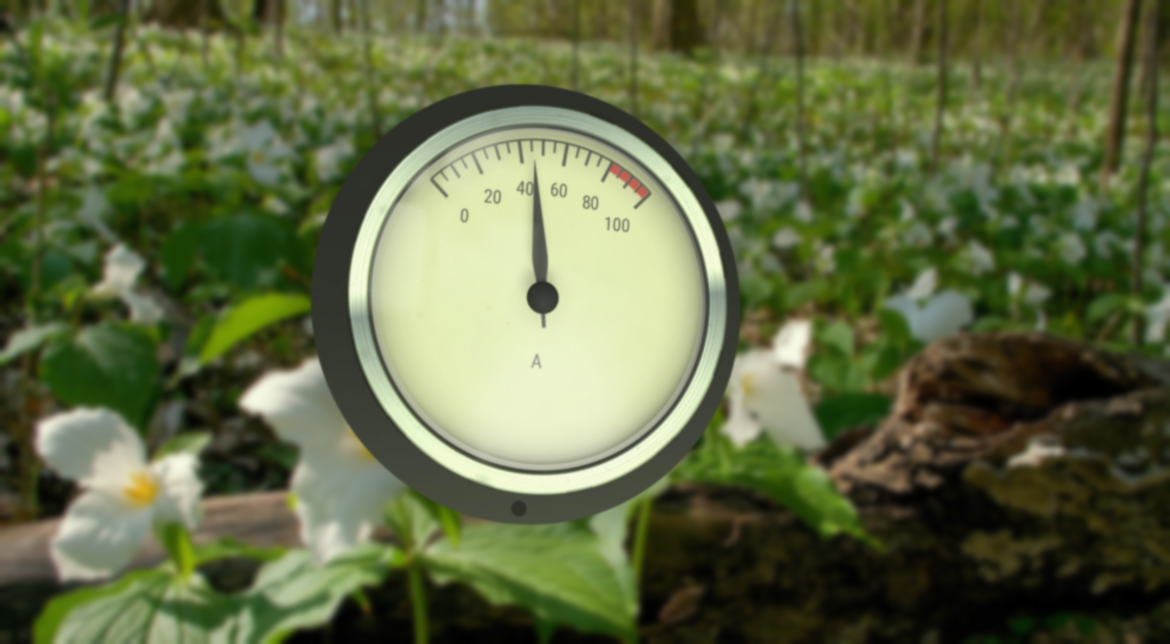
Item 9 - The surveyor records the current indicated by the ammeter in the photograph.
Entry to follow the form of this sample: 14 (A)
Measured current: 45 (A)
